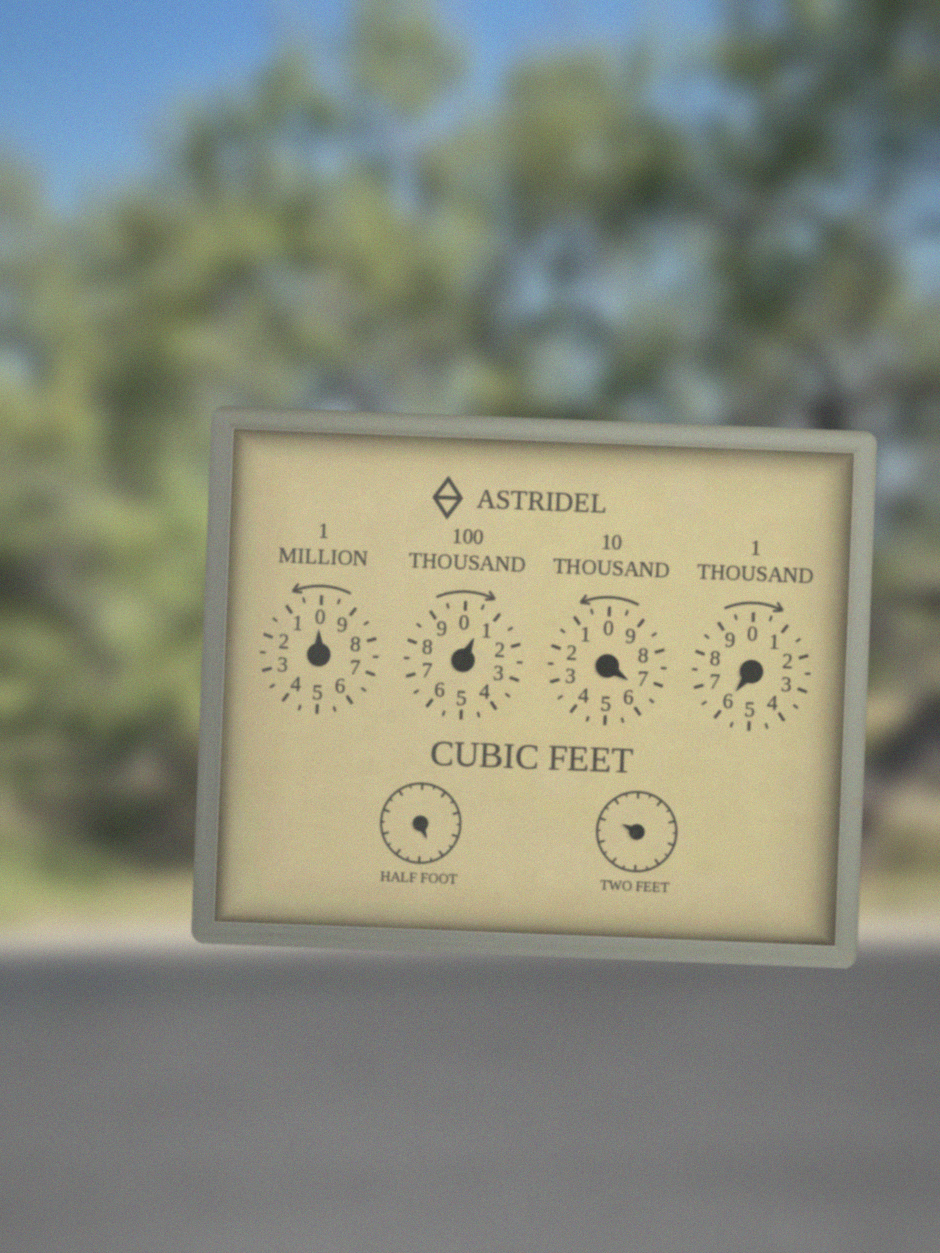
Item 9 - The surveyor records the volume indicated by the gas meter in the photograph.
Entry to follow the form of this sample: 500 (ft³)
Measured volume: 6600 (ft³)
